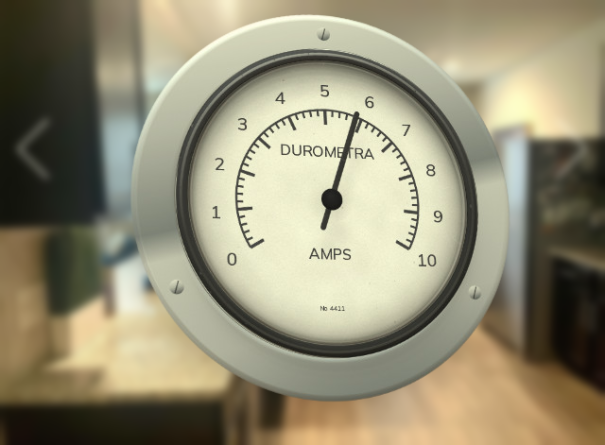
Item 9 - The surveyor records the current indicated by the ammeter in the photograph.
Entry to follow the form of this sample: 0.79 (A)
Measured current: 5.8 (A)
